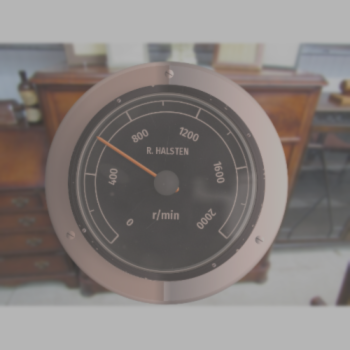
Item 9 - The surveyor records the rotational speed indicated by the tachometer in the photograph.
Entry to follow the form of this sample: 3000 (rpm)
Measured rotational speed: 600 (rpm)
